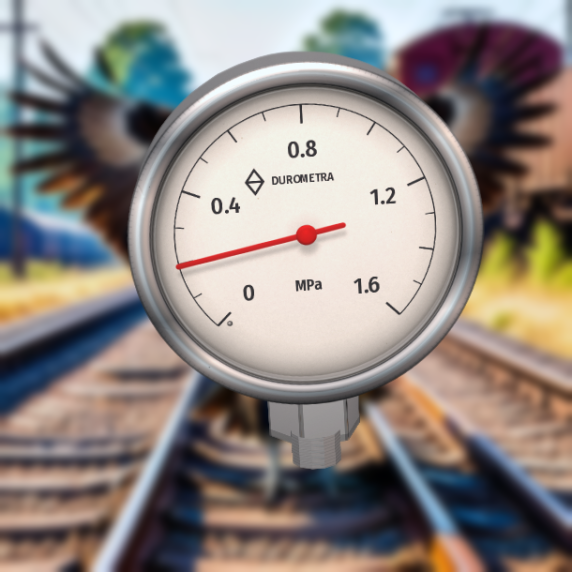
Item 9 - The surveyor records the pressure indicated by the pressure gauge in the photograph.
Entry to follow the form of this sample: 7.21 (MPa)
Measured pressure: 0.2 (MPa)
